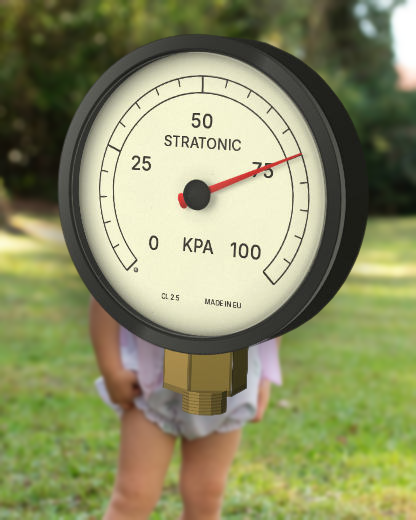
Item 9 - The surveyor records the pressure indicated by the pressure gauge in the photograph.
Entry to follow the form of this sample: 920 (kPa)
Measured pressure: 75 (kPa)
